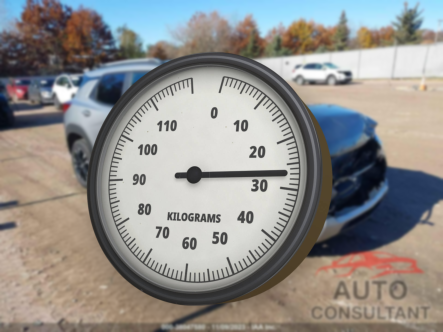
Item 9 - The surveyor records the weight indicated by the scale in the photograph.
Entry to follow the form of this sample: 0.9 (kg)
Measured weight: 27 (kg)
